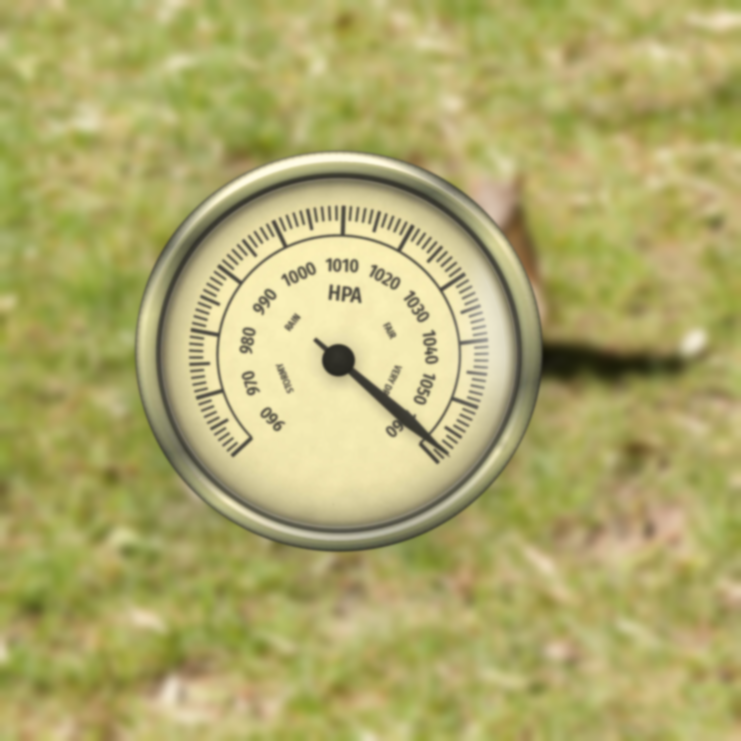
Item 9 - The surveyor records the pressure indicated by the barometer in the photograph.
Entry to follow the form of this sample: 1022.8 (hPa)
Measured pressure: 1058 (hPa)
